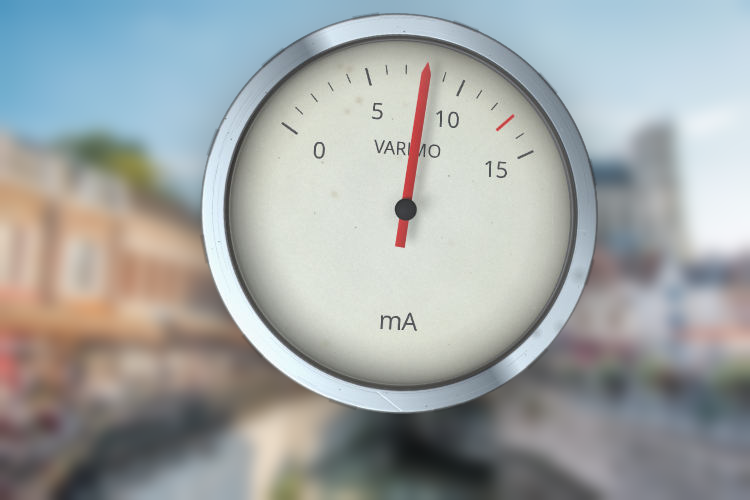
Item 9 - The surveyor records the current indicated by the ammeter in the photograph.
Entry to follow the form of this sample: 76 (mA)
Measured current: 8 (mA)
